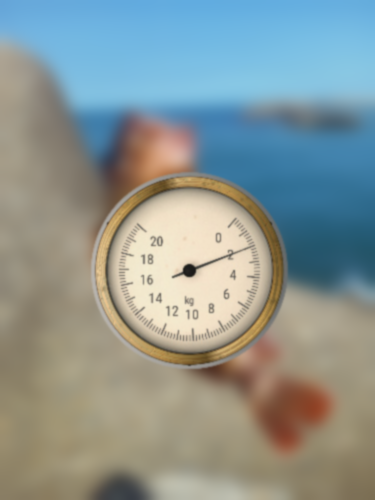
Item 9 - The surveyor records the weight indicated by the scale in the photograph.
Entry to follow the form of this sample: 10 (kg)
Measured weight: 2 (kg)
